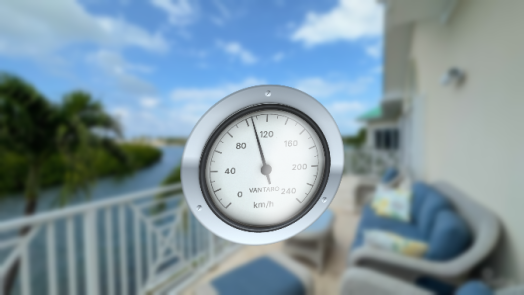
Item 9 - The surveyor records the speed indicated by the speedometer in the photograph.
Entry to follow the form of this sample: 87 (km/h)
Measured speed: 105 (km/h)
